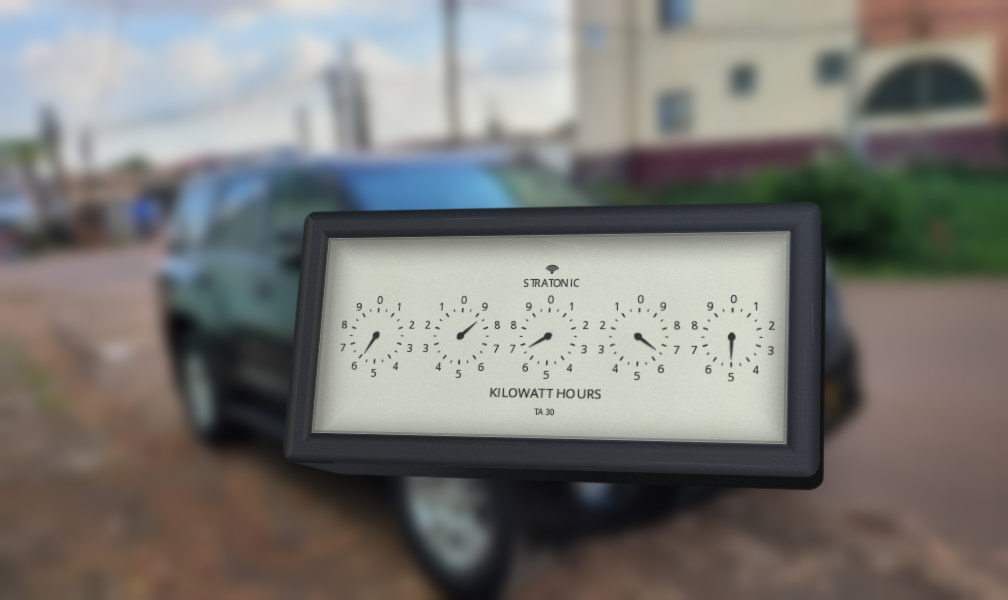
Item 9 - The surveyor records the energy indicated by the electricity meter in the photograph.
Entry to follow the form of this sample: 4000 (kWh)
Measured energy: 58665 (kWh)
